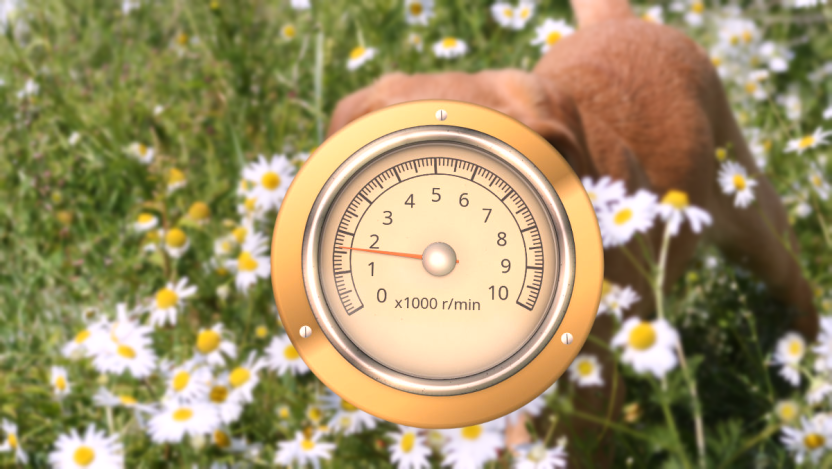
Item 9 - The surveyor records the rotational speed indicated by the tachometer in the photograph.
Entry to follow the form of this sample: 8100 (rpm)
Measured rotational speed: 1600 (rpm)
